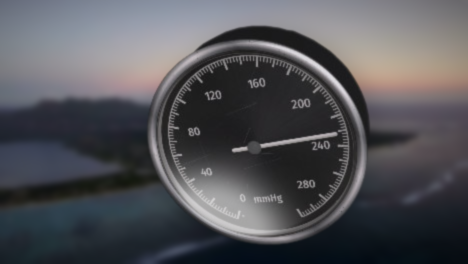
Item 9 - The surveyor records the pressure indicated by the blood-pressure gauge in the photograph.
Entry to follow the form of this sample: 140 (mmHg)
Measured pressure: 230 (mmHg)
